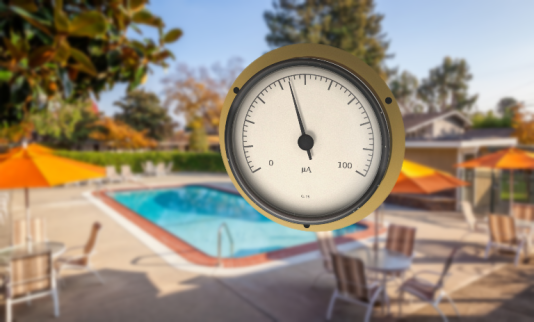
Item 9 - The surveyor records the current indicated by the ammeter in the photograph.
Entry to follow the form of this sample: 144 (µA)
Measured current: 44 (µA)
